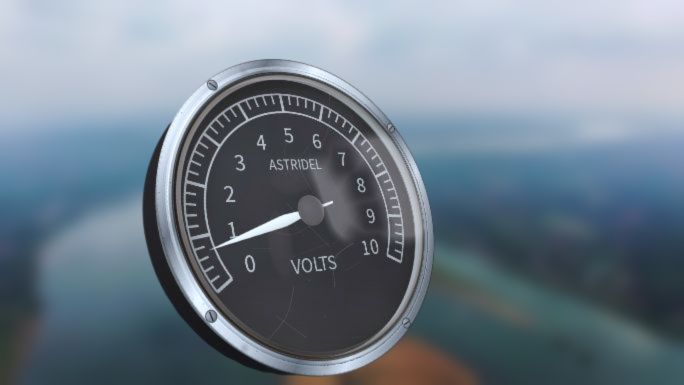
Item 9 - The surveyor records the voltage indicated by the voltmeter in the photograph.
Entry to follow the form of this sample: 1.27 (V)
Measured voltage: 0.7 (V)
